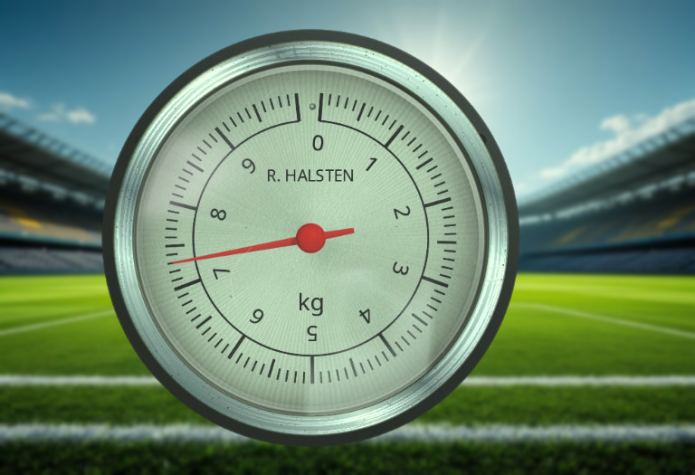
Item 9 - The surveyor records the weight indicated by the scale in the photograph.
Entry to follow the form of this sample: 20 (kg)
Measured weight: 7.3 (kg)
